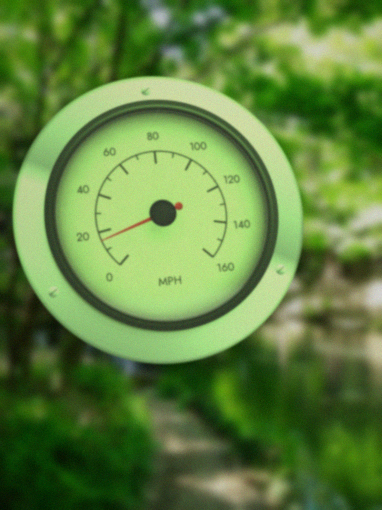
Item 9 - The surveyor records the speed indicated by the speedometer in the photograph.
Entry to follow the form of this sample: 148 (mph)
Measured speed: 15 (mph)
